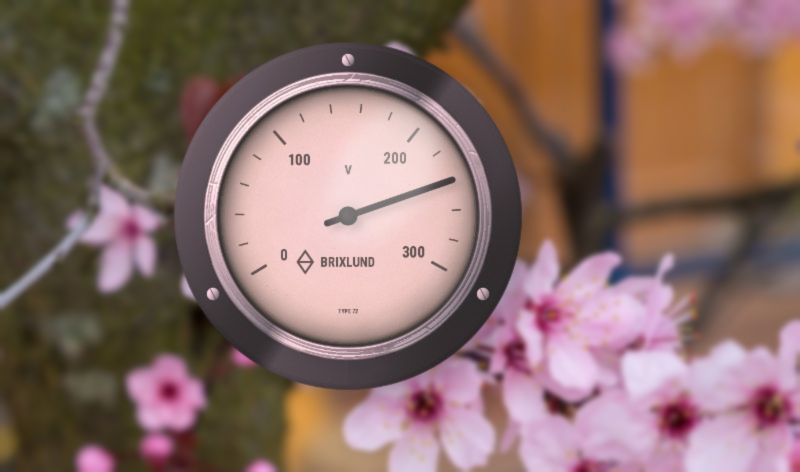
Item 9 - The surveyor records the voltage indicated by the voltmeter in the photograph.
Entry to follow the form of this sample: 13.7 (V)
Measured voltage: 240 (V)
